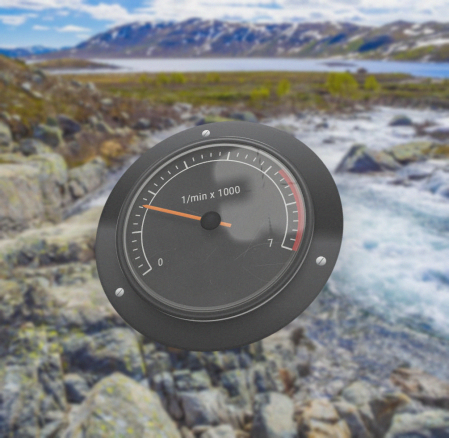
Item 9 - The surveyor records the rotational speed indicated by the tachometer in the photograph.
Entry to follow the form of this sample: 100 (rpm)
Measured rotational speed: 1600 (rpm)
